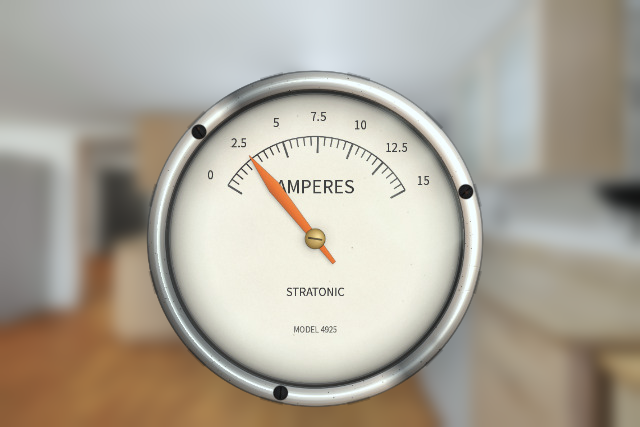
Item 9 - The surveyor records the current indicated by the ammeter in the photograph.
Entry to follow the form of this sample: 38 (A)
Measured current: 2.5 (A)
